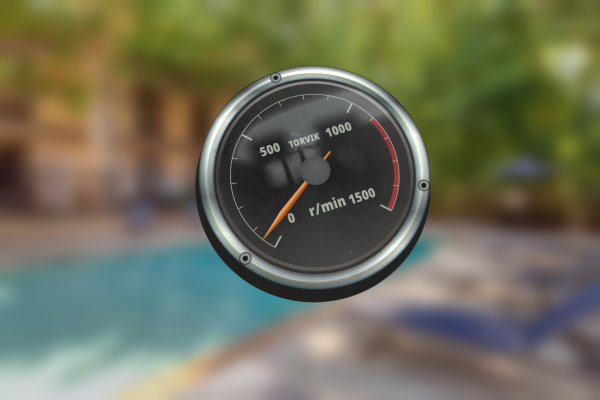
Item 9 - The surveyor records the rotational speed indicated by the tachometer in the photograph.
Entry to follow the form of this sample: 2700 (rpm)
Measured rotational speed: 50 (rpm)
